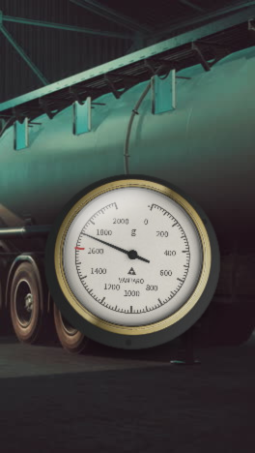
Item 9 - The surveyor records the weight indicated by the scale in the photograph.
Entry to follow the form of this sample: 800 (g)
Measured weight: 1700 (g)
